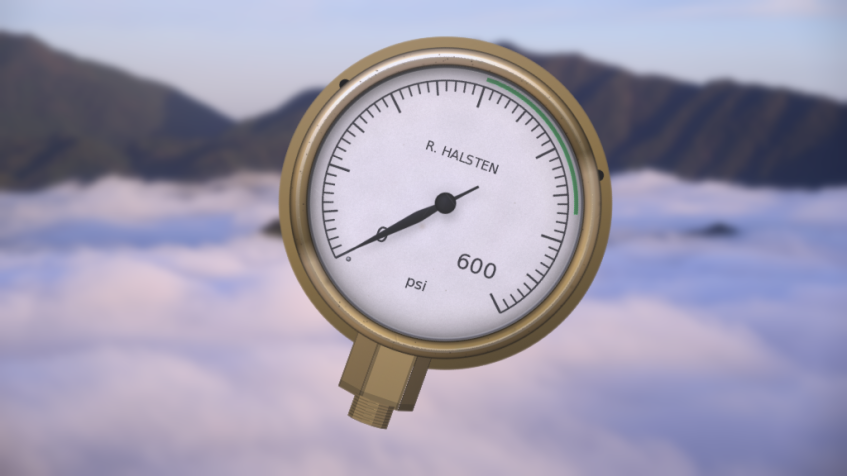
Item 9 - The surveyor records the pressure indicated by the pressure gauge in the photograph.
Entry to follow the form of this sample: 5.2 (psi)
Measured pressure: 0 (psi)
